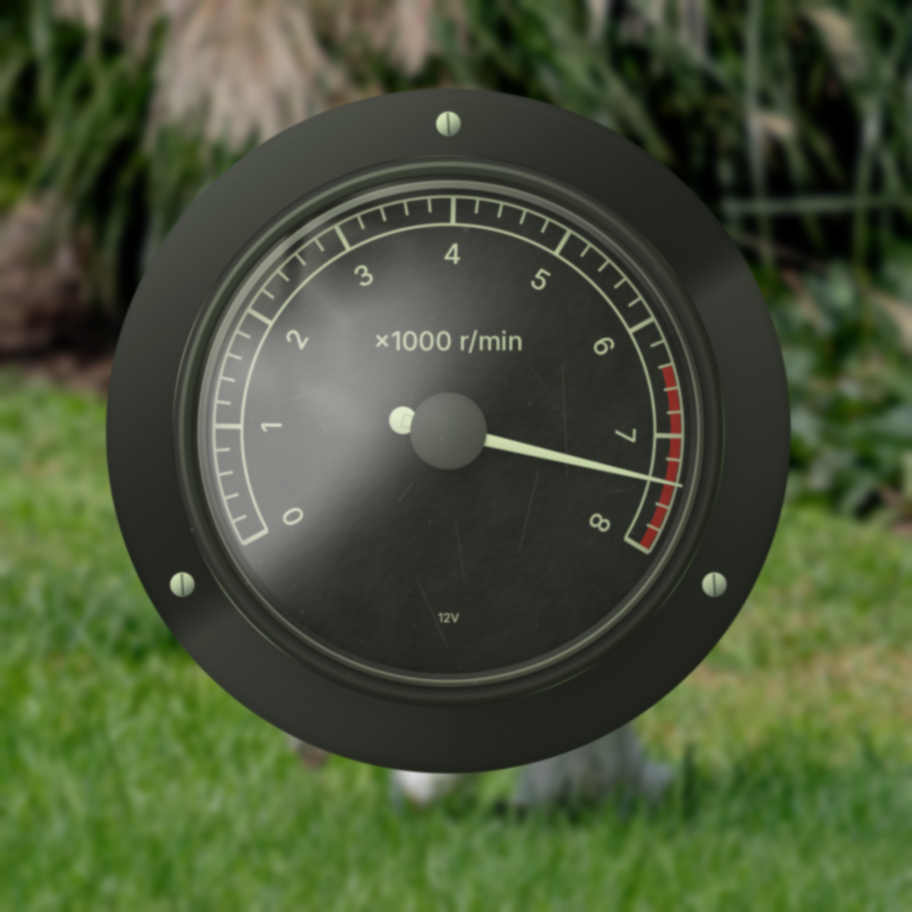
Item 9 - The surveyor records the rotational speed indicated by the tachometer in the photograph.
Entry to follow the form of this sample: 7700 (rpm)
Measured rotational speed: 7400 (rpm)
